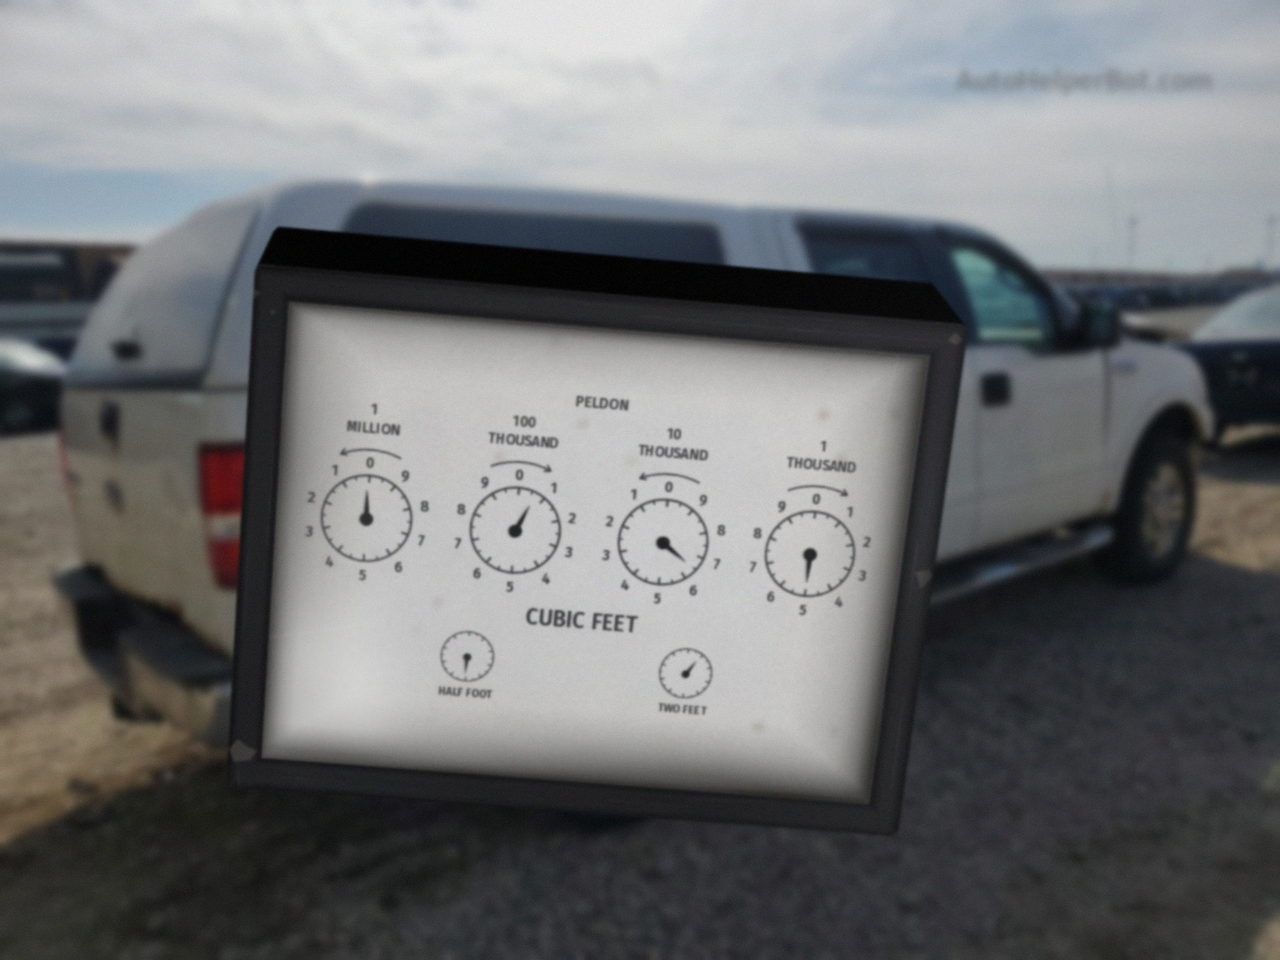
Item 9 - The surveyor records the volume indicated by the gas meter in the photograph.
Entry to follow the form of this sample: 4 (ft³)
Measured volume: 6500 (ft³)
